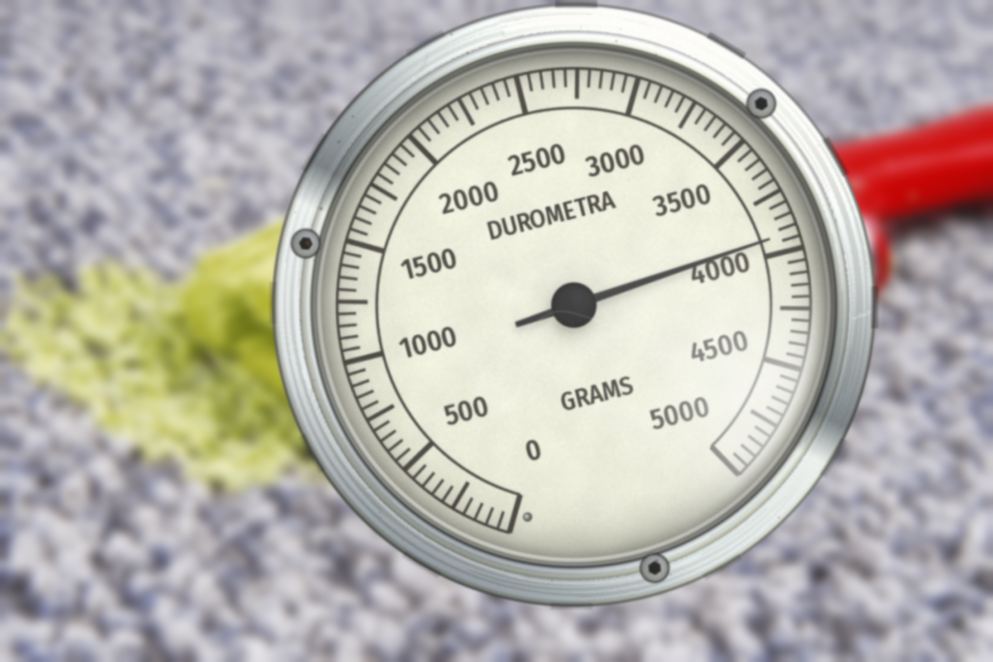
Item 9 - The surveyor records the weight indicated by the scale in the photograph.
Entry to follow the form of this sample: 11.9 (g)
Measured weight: 3925 (g)
